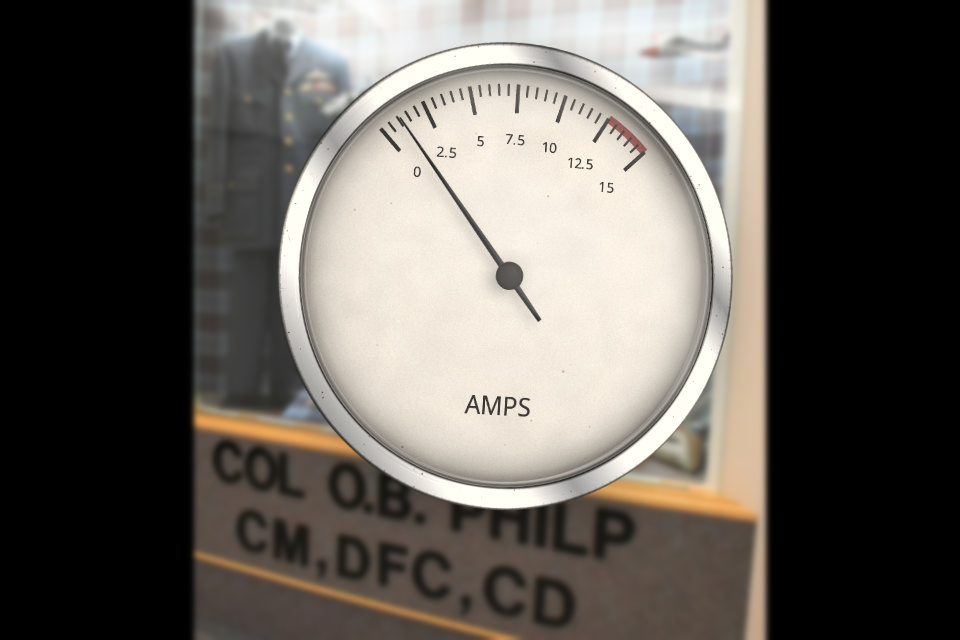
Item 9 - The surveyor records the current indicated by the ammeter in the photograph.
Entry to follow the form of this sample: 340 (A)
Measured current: 1 (A)
